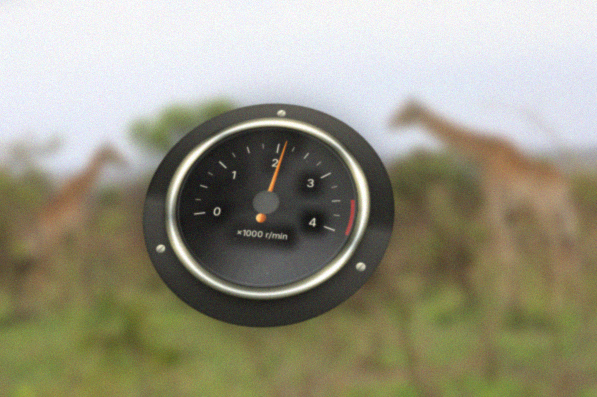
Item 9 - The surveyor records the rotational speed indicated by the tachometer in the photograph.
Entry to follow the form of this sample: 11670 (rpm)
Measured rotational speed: 2125 (rpm)
